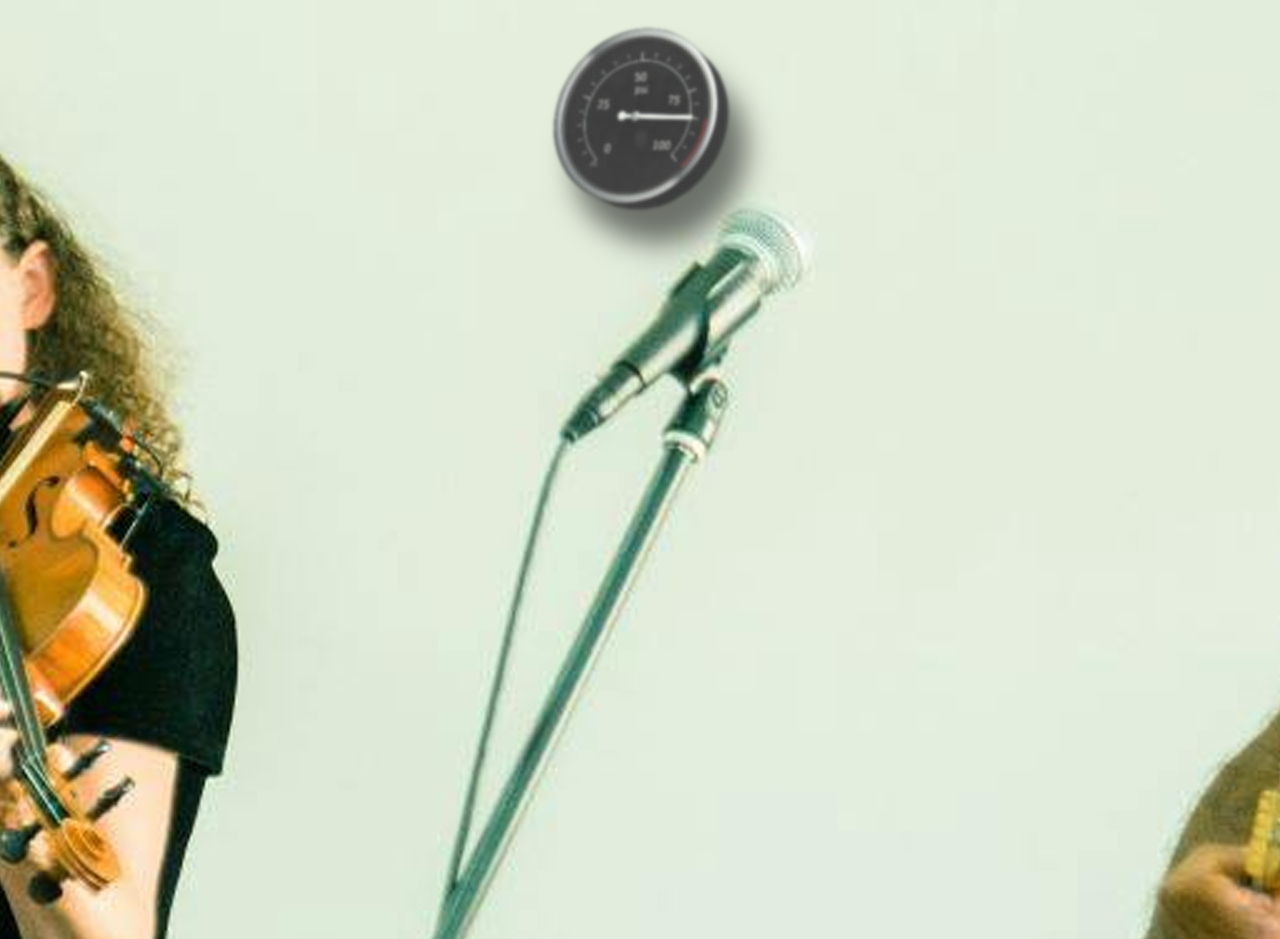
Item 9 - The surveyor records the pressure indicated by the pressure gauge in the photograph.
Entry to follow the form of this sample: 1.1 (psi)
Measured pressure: 85 (psi)
